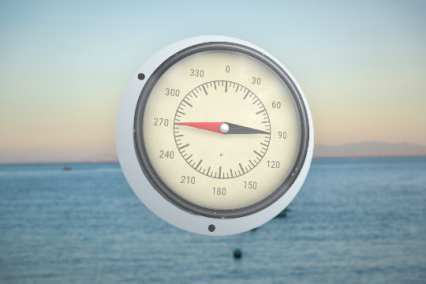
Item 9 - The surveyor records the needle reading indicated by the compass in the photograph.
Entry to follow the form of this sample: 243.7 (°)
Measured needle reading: 270 (°)
